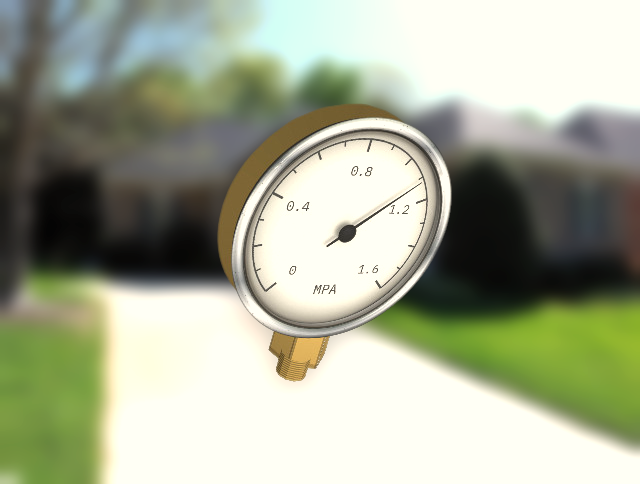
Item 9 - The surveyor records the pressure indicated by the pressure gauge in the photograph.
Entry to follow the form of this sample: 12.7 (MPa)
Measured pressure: 1.1 (MPa)
